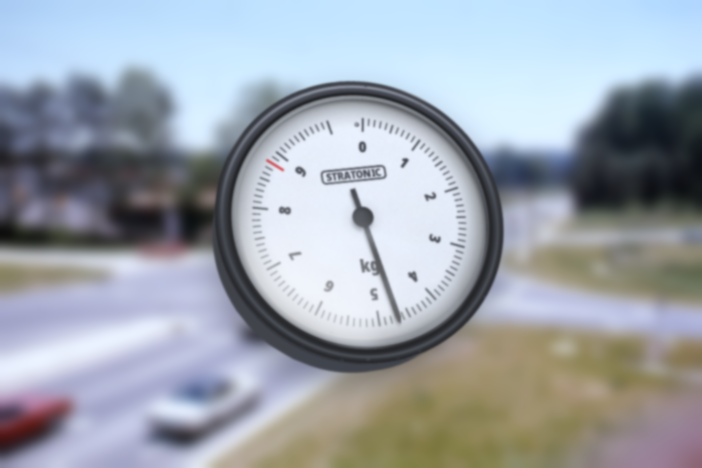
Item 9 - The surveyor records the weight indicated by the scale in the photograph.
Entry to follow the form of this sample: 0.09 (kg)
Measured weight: 4.7 (kg)
